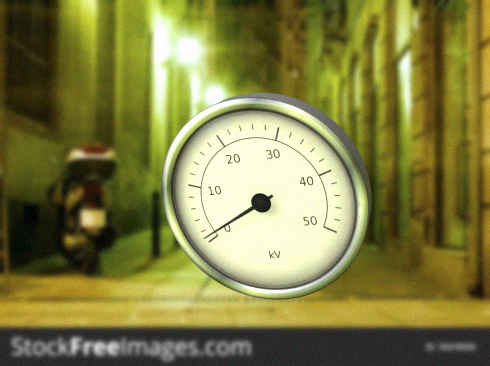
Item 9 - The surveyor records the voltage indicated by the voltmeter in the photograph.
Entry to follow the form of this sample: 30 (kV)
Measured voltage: 1 (kV)
